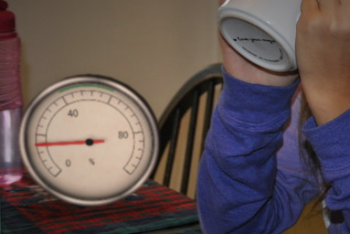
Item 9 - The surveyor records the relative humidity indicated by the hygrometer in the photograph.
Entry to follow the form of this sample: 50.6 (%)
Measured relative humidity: 16 (%)
